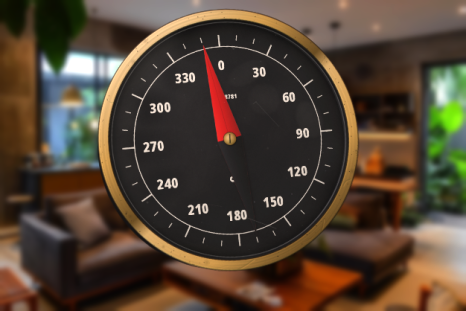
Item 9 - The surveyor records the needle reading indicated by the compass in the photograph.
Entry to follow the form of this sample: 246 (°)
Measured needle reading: 350 (°)
